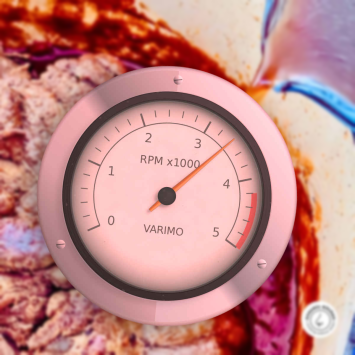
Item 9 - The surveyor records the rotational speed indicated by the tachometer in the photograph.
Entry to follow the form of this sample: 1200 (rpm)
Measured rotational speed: 3400 (rpm)
